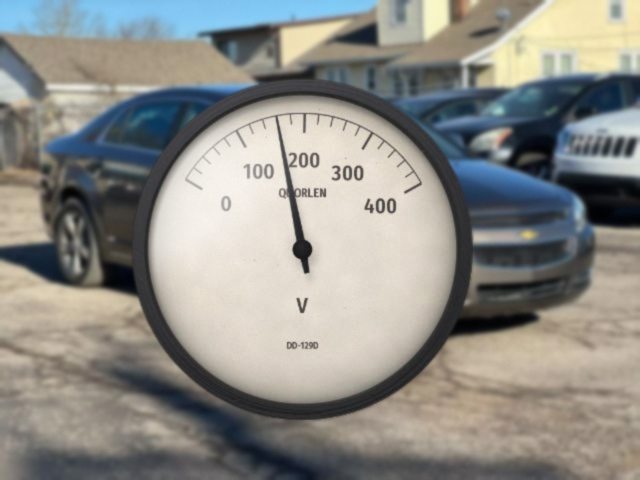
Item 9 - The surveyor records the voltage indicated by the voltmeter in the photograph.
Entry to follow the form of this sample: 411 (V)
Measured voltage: 160 (V)
